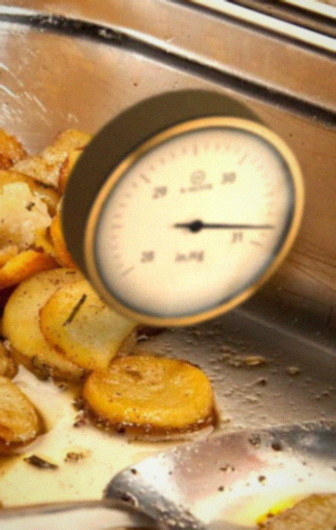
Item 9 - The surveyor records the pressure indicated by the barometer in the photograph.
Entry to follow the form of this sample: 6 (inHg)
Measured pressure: 30.8 (inHg)
